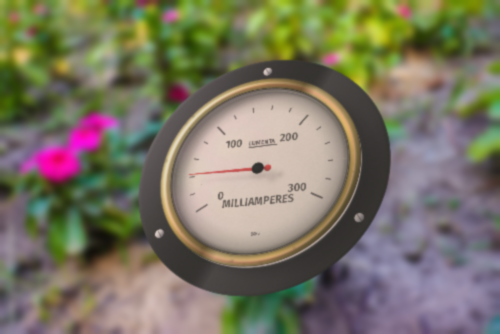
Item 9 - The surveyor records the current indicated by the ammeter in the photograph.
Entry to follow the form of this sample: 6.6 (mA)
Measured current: 40 (mA)
